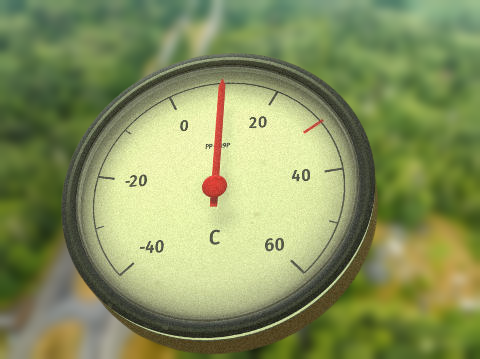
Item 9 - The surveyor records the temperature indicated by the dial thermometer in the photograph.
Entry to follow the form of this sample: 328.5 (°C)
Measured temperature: 10 (°C)
